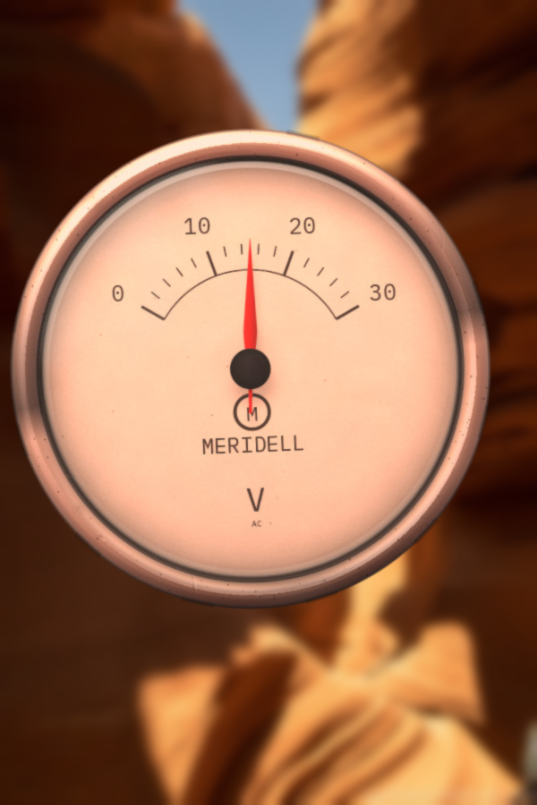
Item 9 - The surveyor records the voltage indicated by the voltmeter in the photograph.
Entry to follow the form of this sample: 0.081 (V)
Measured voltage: 15 (V)
